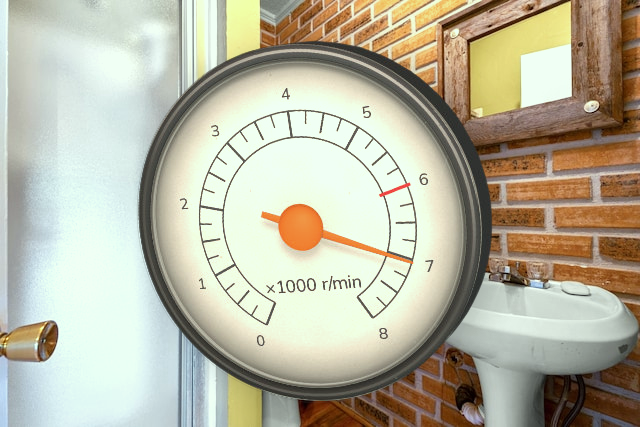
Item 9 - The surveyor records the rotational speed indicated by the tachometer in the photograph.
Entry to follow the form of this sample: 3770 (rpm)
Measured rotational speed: 7000 (rpm)
